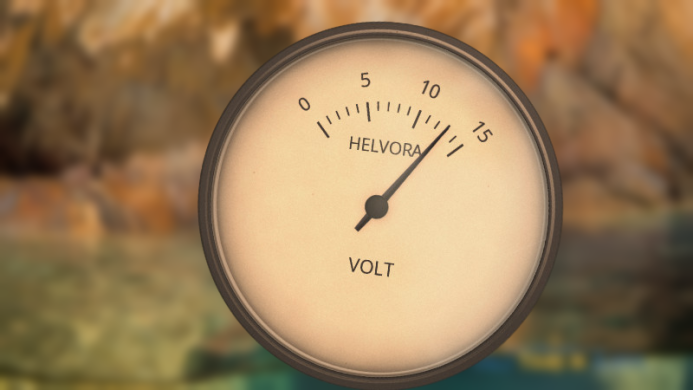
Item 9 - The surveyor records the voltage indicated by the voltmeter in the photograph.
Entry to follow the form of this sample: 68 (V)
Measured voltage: 13 (V)
